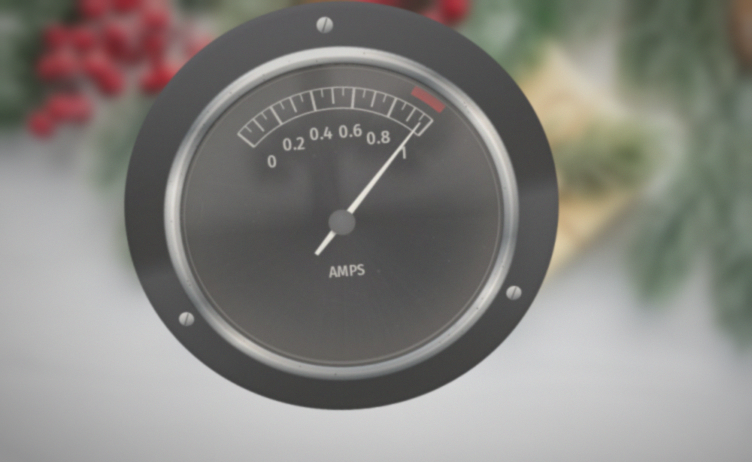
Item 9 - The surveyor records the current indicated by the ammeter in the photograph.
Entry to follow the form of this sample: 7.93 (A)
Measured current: 0.95 (A)
